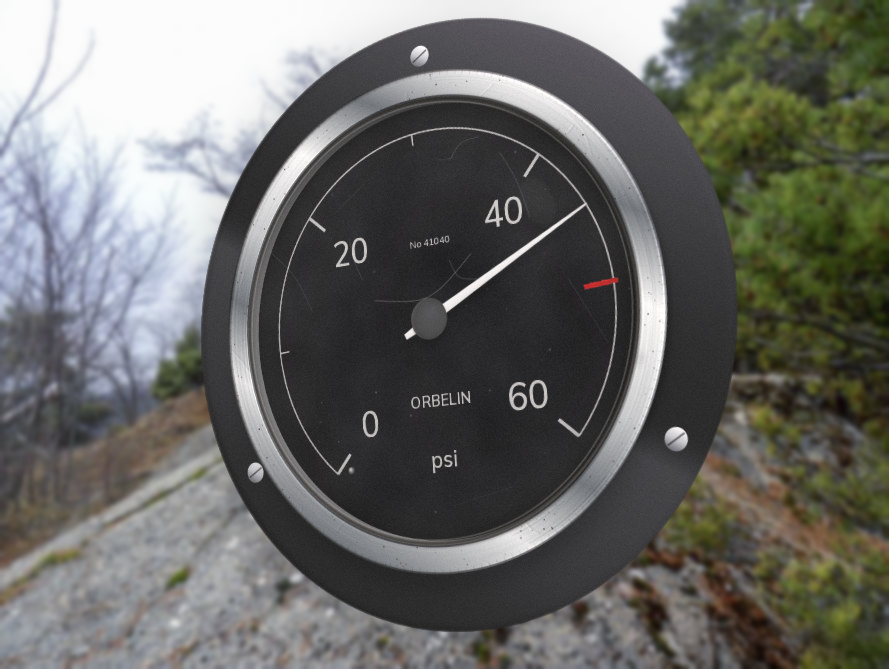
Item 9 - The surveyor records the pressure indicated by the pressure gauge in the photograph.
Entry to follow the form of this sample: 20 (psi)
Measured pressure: 45 (psi)
